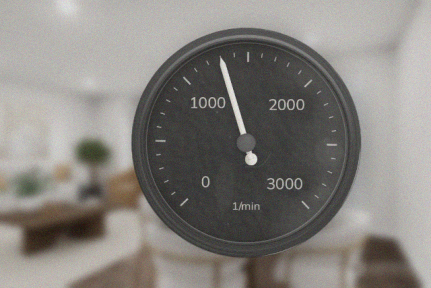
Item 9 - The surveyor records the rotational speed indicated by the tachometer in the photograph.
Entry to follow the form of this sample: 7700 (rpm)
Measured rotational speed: 1300 (rpm)
